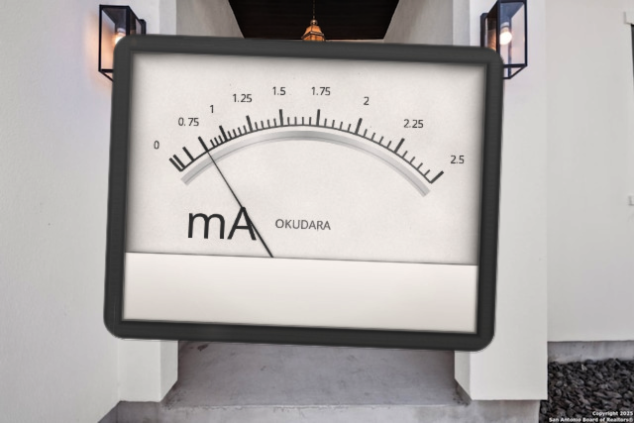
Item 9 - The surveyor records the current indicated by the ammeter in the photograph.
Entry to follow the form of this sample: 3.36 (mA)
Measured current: 0.75 (mA)
